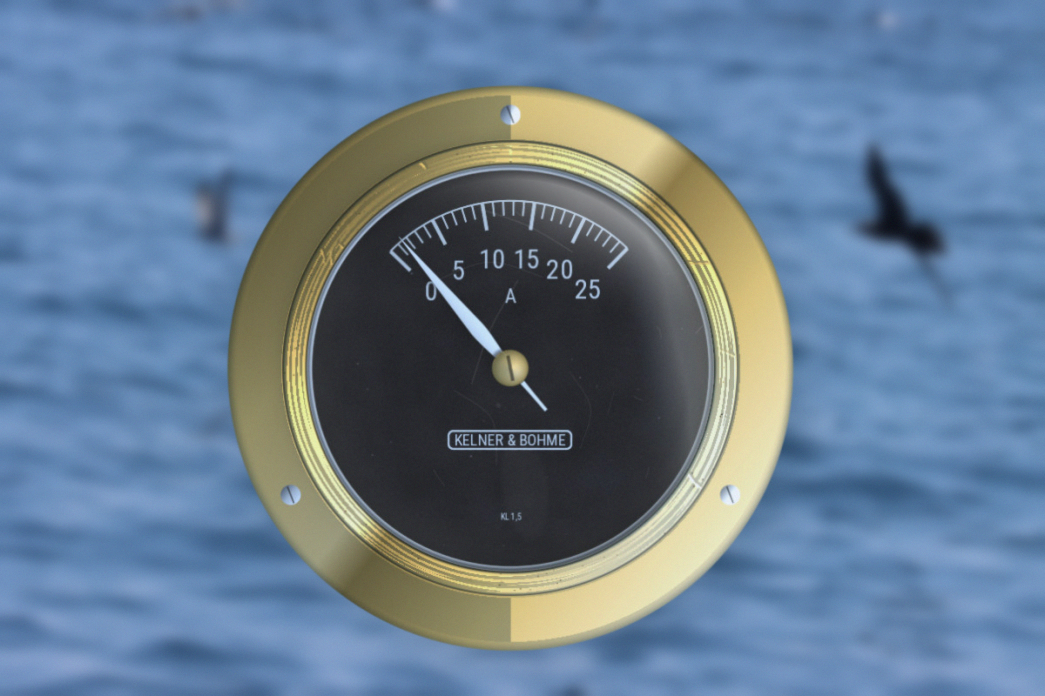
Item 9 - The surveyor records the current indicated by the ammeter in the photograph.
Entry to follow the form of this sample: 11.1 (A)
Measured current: 1.5 (A)
